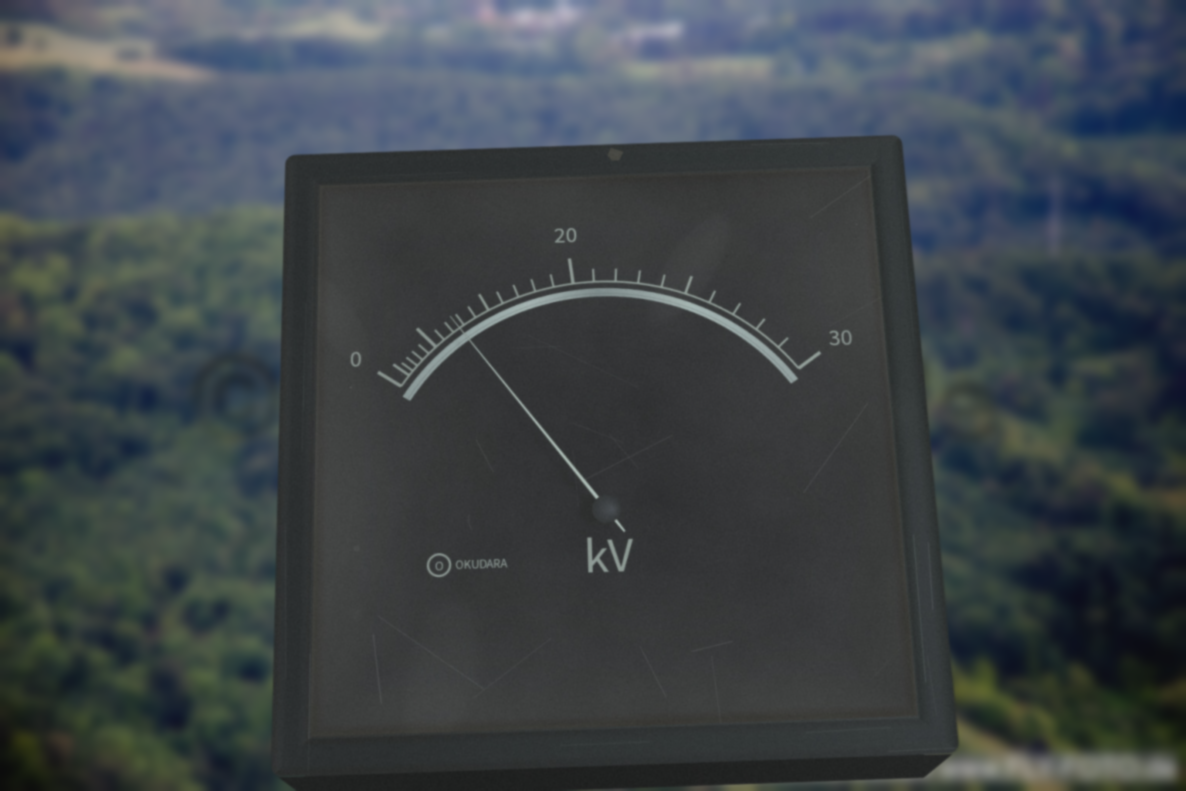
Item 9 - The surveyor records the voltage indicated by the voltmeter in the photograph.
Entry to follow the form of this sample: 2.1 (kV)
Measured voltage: 12.5 (kV)
